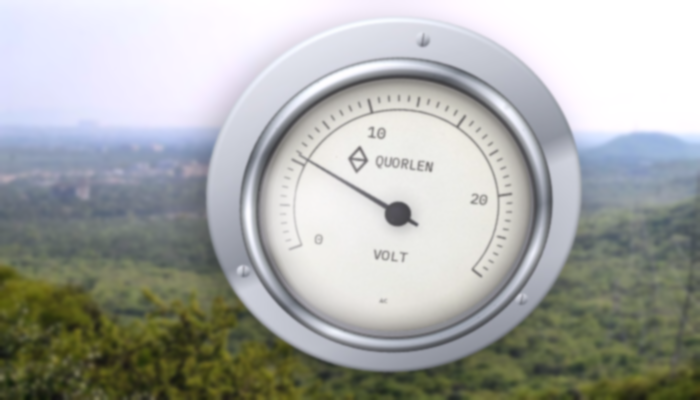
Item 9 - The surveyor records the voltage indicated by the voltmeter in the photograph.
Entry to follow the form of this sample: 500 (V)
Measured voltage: 5.5 (V)
